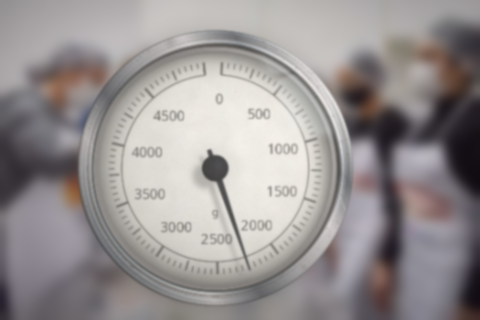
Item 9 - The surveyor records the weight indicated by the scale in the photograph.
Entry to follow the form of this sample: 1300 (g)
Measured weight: 2250 (g)
